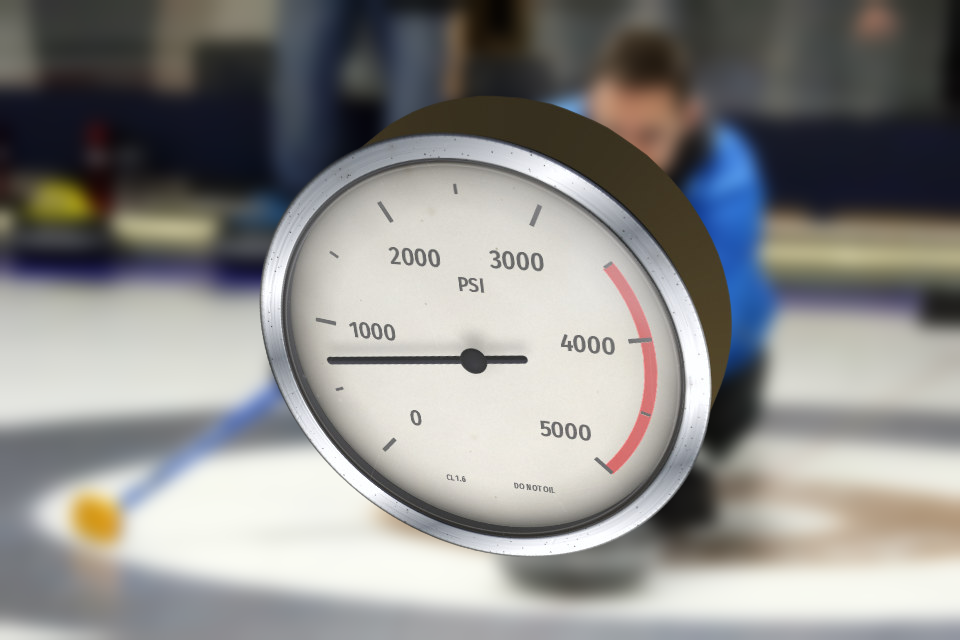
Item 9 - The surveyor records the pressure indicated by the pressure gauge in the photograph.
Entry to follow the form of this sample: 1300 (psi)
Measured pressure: 750 (psi)
